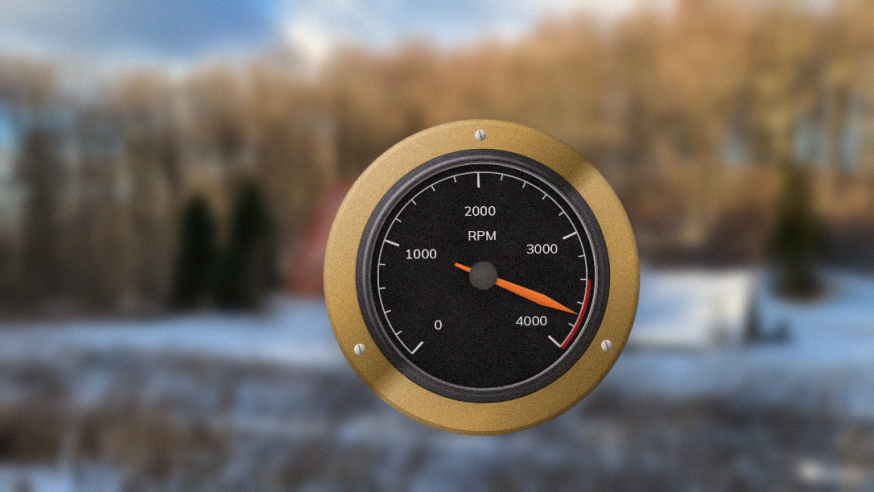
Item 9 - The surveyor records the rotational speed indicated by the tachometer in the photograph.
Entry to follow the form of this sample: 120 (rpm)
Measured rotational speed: 3700 (rpm)
